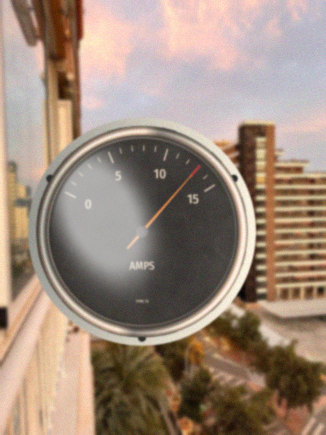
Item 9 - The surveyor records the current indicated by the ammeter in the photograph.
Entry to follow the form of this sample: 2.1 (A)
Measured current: 13 (A)
